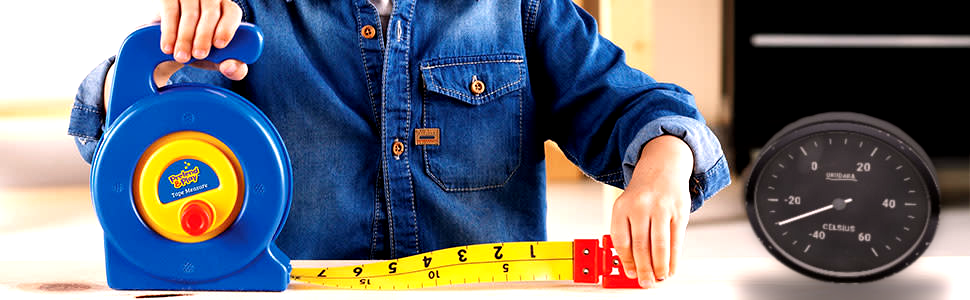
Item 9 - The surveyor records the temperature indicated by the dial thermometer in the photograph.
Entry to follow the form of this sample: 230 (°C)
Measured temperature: -28 (°C)
